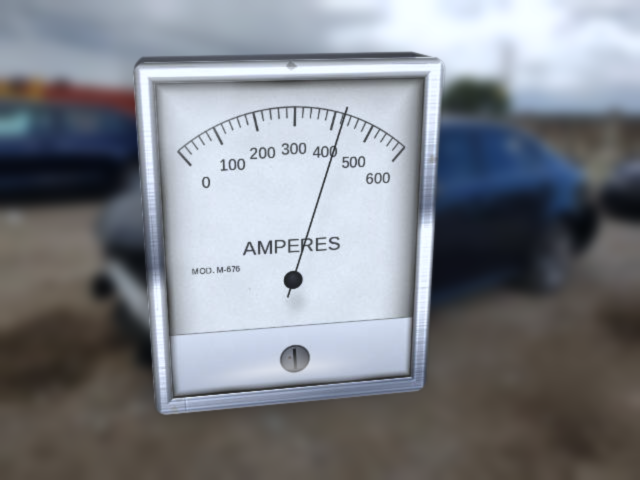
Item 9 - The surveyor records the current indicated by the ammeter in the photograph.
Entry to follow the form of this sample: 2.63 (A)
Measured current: 420 (A)
